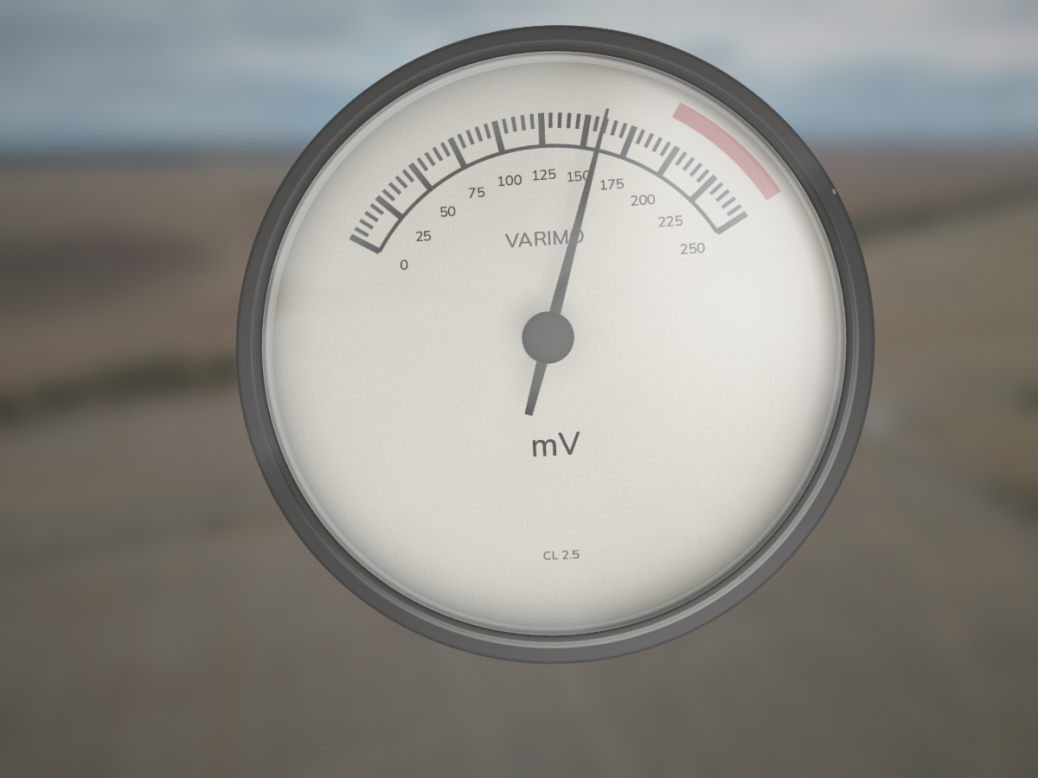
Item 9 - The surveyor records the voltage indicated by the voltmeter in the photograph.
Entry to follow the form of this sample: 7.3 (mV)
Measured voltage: 160 (mV)
